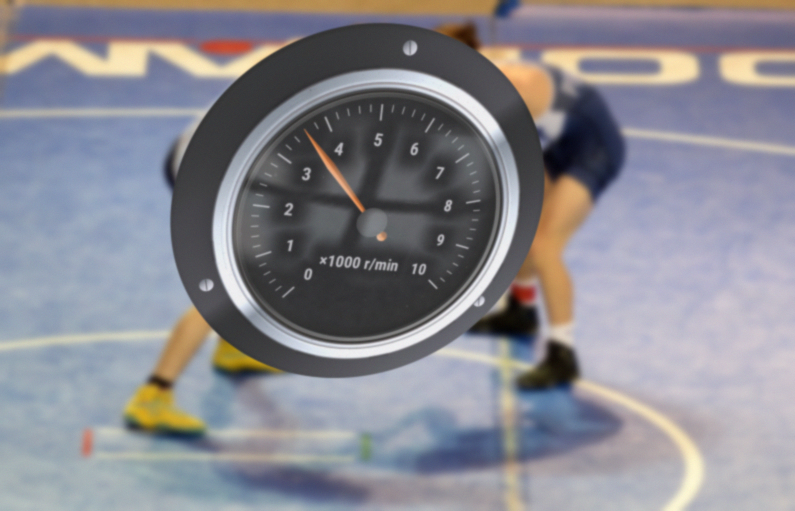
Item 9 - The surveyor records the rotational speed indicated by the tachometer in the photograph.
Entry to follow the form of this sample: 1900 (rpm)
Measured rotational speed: 3600 (rpm)
